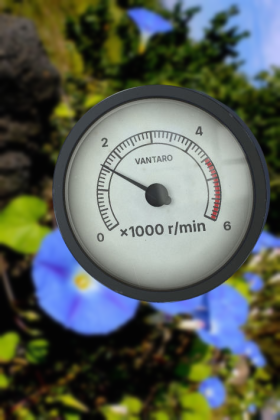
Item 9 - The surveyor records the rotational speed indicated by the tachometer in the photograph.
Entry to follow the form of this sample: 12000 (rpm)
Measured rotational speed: 1600 (rpm)
